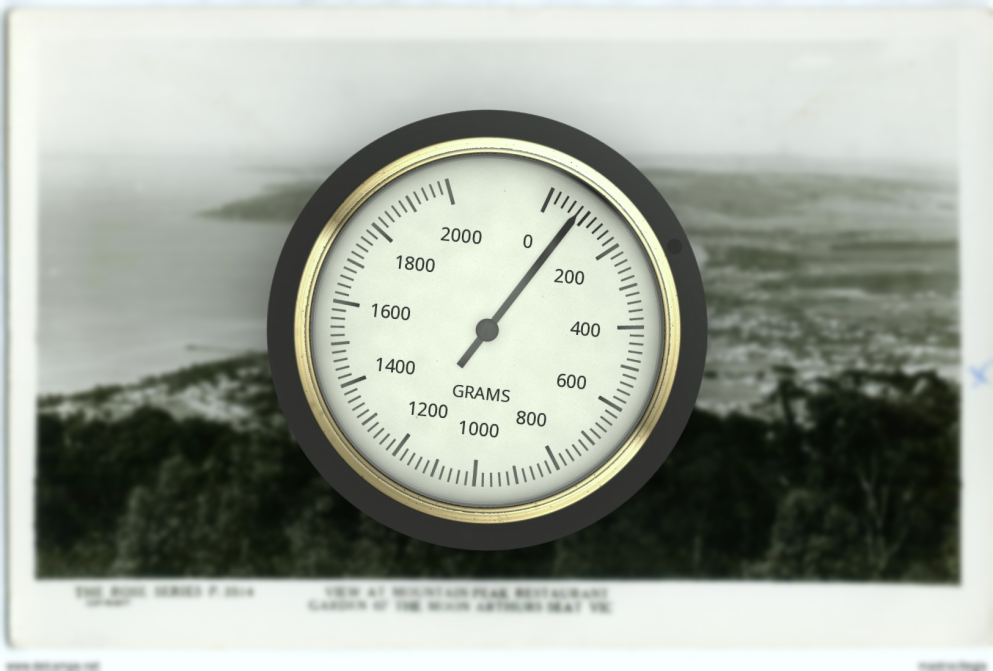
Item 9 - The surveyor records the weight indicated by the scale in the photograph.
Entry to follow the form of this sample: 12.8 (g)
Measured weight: 80 (g)
